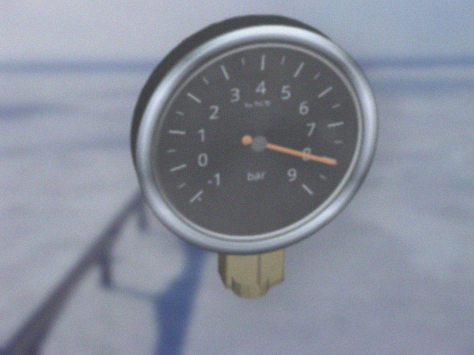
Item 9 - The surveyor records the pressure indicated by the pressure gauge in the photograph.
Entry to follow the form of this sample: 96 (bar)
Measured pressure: 8 (bar)
